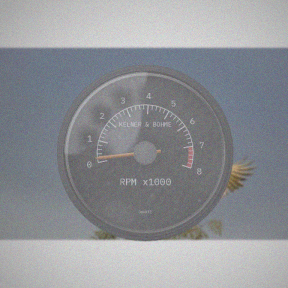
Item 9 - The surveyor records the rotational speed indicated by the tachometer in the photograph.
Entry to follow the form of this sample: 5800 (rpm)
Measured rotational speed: 200 (rpm)
